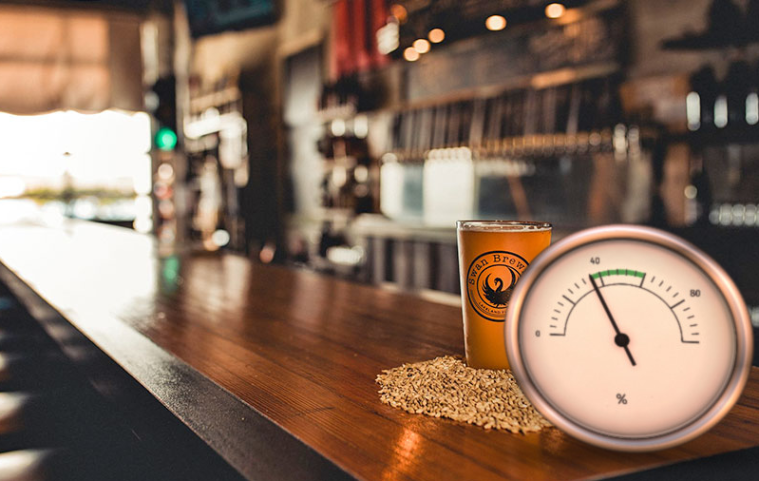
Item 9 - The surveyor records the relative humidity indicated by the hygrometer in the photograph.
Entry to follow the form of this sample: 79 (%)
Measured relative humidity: 36 (%)
